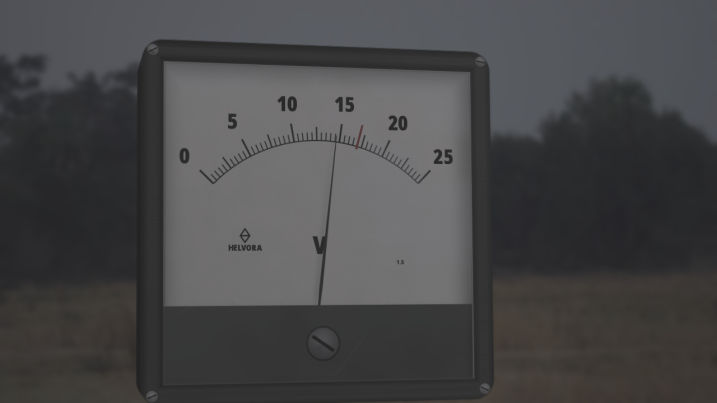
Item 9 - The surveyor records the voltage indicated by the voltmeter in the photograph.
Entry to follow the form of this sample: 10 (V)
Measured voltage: 14.5 (V)
